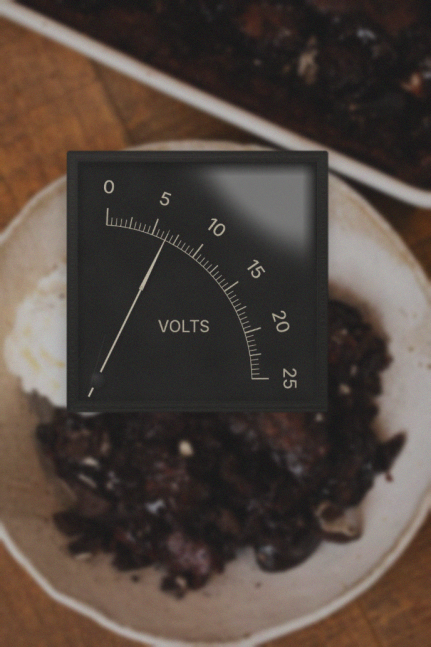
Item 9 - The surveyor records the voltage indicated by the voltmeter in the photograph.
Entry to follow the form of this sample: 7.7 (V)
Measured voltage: 6.5 (V)
